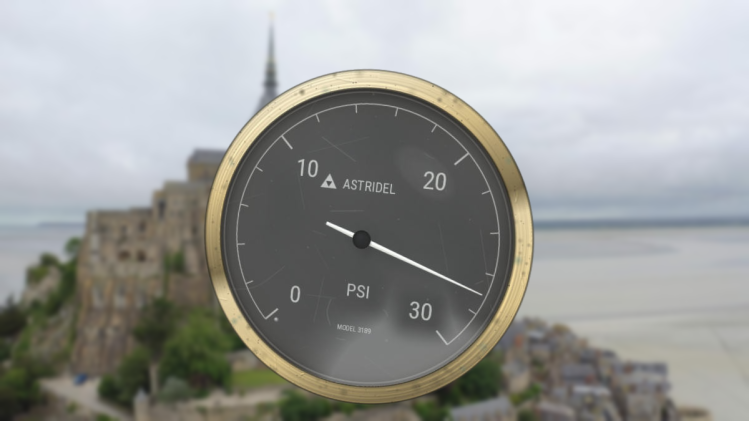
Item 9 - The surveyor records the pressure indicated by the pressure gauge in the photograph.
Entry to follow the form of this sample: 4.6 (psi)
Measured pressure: 27 (psi)
